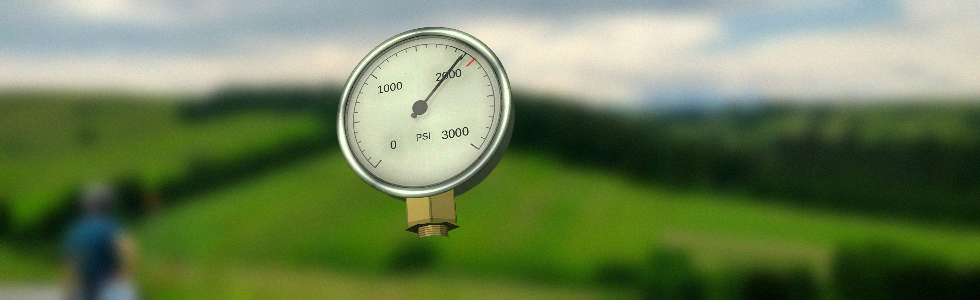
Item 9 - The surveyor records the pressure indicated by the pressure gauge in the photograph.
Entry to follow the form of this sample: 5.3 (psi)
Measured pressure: 2000 (psi)
